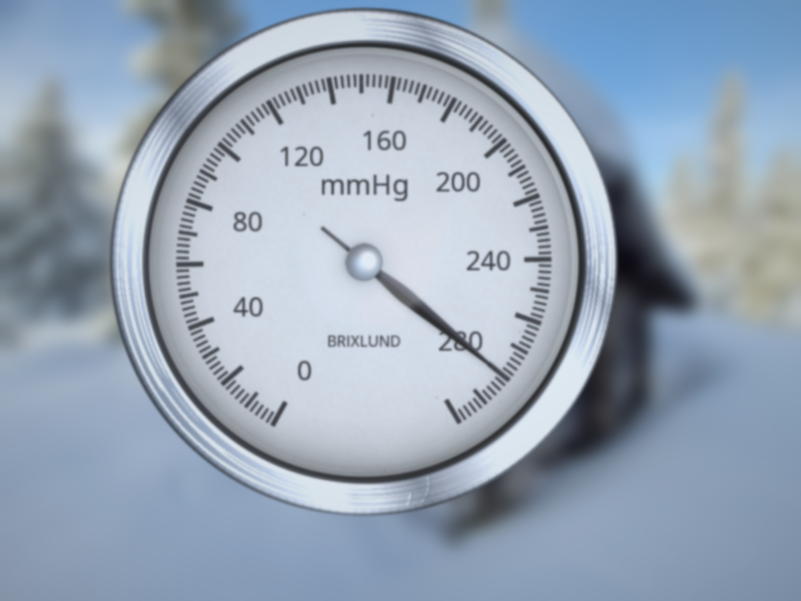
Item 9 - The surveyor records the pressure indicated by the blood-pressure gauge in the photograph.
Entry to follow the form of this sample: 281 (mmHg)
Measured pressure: 280 (mmHg)
